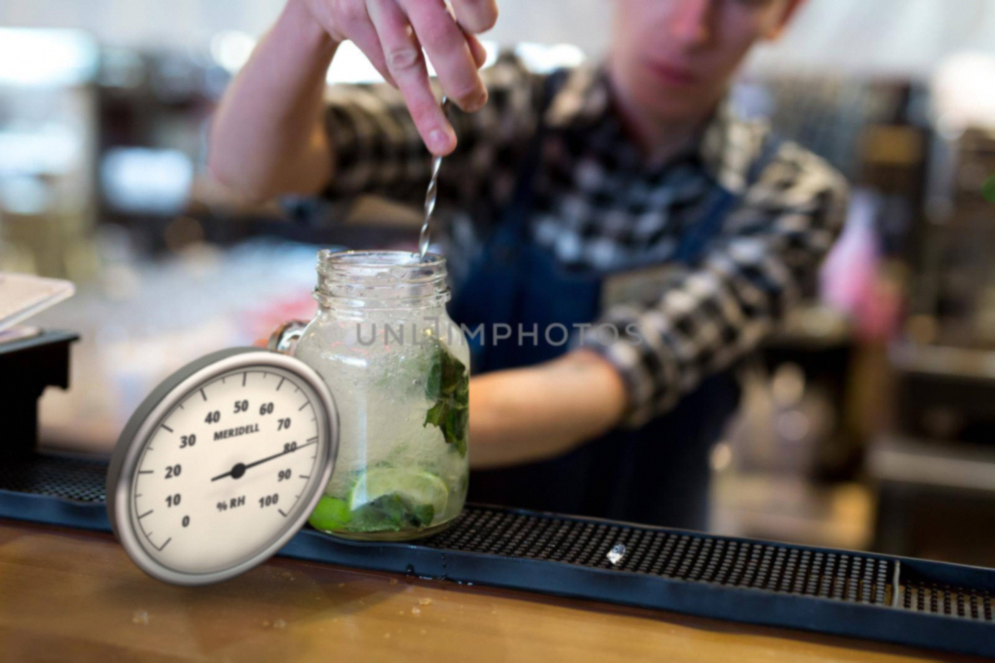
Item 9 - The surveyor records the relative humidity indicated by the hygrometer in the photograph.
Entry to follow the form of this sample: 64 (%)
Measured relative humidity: 80 (%)
